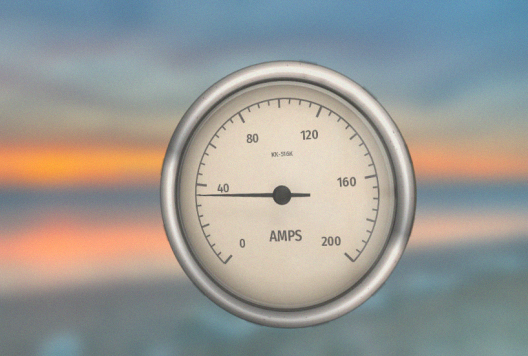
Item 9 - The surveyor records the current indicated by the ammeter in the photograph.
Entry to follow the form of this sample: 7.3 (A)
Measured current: 35 (A)
